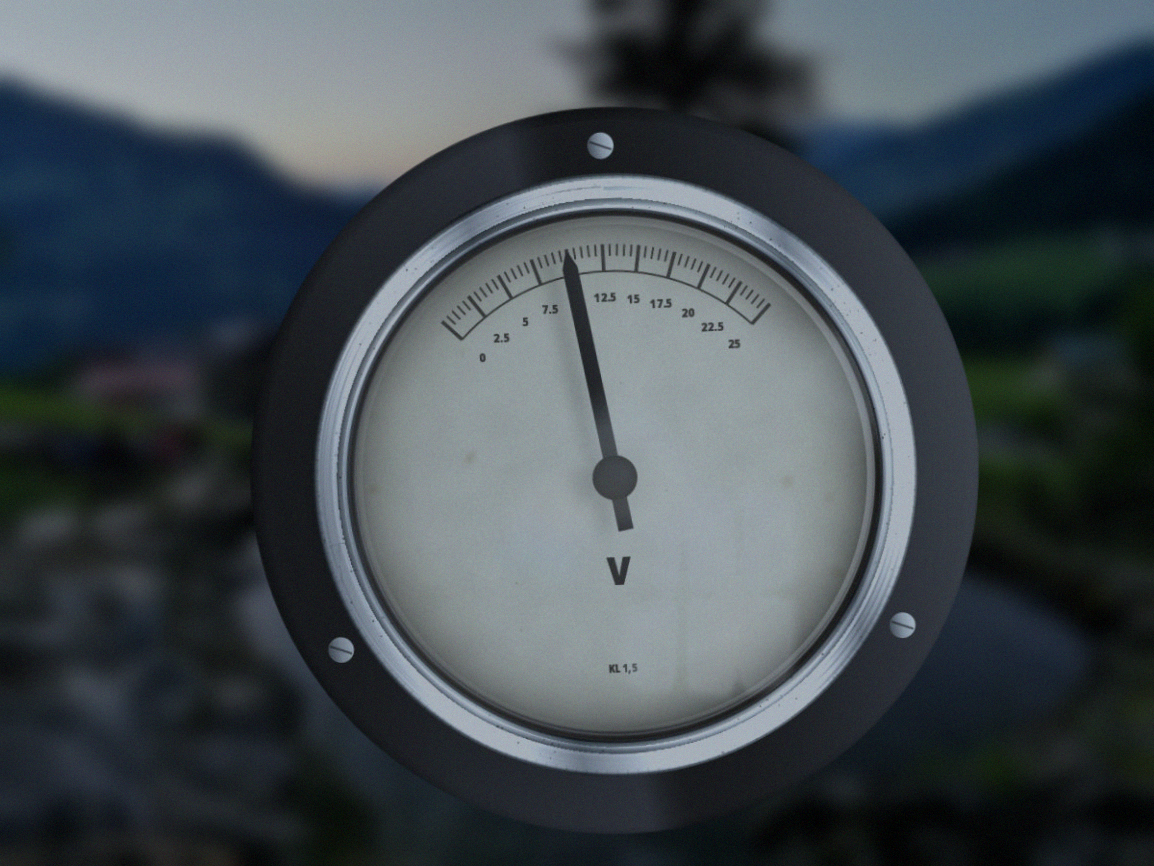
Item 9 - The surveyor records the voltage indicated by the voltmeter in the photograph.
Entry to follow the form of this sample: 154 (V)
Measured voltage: 10 (V)
